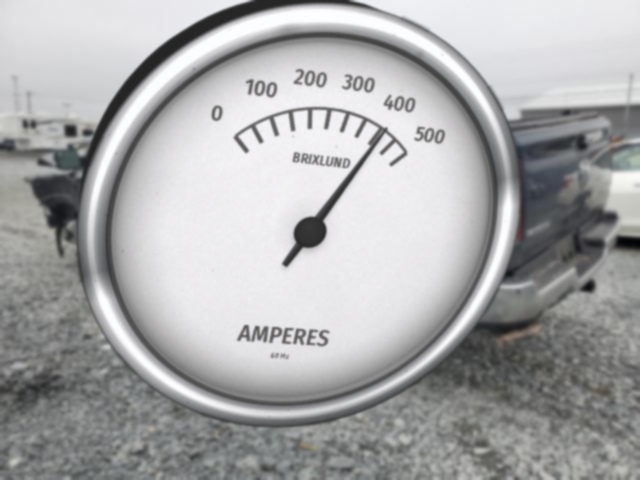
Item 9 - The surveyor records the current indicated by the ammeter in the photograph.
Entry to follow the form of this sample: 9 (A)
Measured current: 400 (A)
